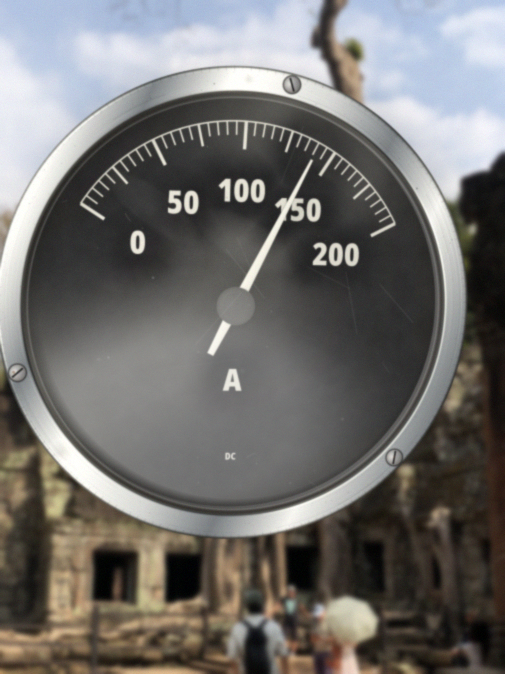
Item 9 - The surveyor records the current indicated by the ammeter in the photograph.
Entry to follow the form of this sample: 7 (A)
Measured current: 140 (A)
